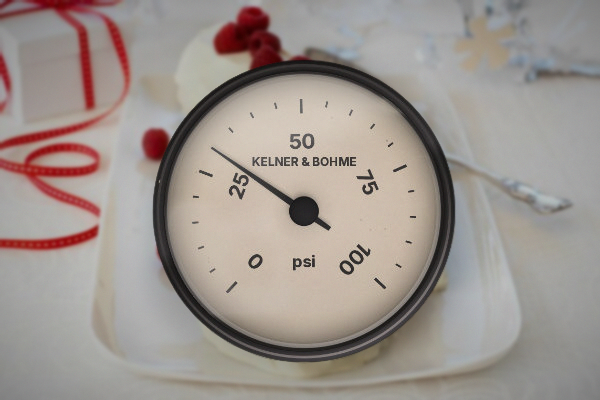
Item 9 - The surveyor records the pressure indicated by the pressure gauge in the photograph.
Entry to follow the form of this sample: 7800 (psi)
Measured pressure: 30 (psi)
